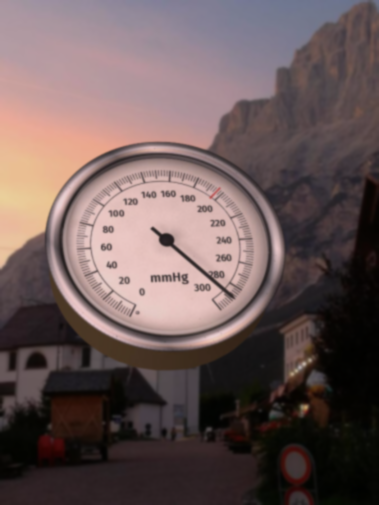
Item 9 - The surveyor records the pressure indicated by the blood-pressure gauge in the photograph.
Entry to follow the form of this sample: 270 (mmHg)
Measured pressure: 290 (mmHg)
